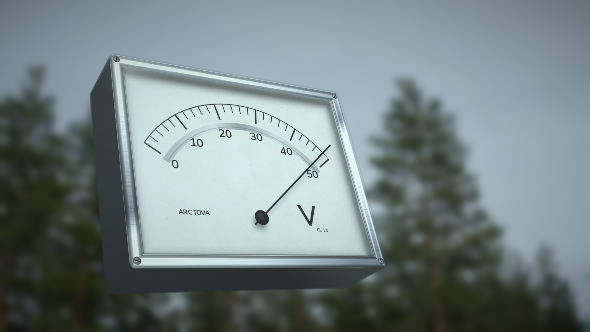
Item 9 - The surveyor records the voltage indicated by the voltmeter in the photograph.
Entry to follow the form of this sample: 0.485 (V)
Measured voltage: 48 (V)
